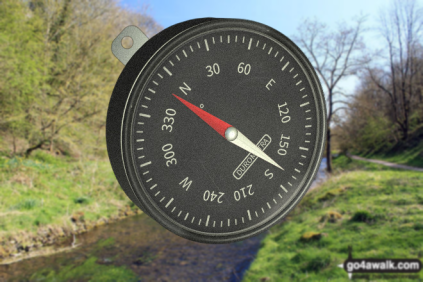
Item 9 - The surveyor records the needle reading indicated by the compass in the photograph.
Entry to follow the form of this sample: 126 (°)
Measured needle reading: 350 (°)
